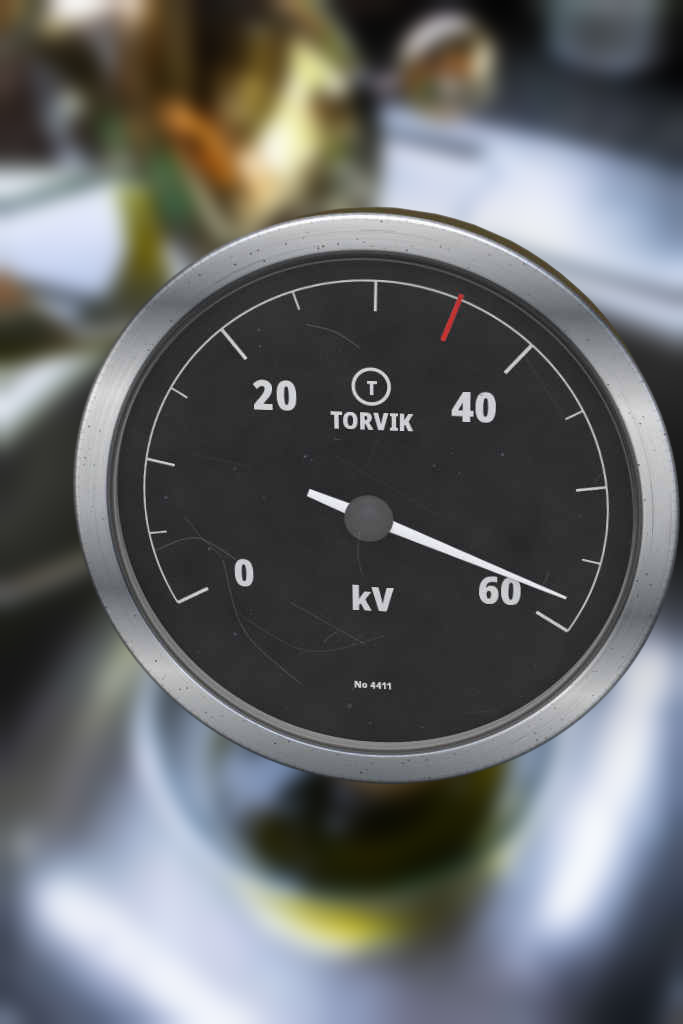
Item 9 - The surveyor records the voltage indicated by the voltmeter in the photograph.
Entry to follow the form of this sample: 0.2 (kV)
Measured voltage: 57.5 (kV)
